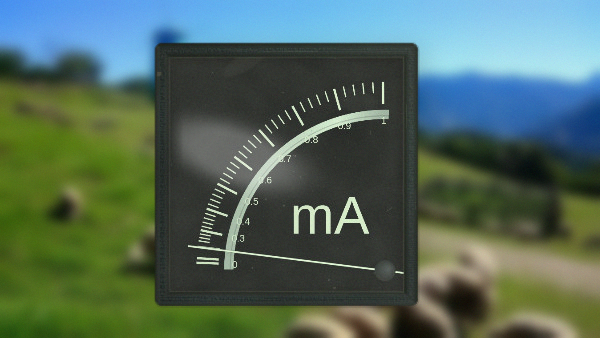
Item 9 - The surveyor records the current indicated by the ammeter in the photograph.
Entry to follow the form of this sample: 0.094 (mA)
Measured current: 0.2 (mA)
